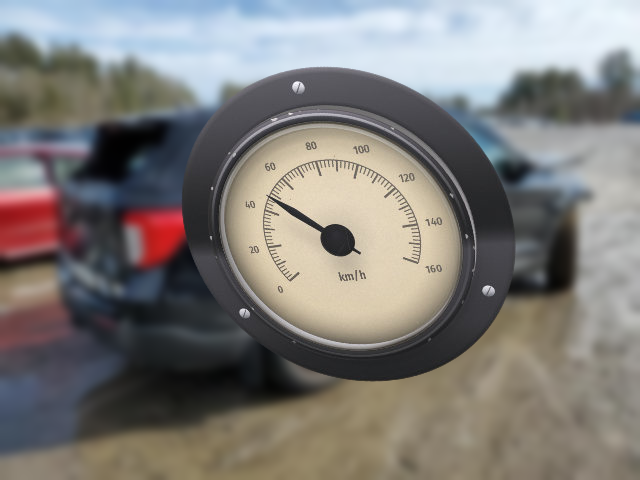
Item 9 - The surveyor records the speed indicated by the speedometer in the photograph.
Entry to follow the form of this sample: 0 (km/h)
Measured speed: 50 (km/h)
